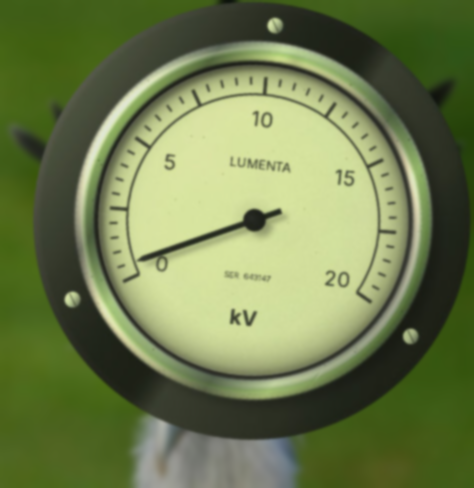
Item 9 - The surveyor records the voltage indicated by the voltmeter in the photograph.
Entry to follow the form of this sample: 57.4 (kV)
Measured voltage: 0.5 (kV)
